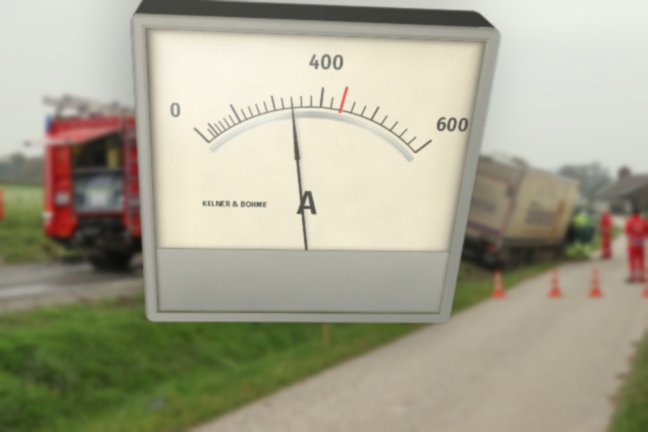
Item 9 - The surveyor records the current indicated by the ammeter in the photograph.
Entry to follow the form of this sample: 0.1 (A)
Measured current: 340 (A)
